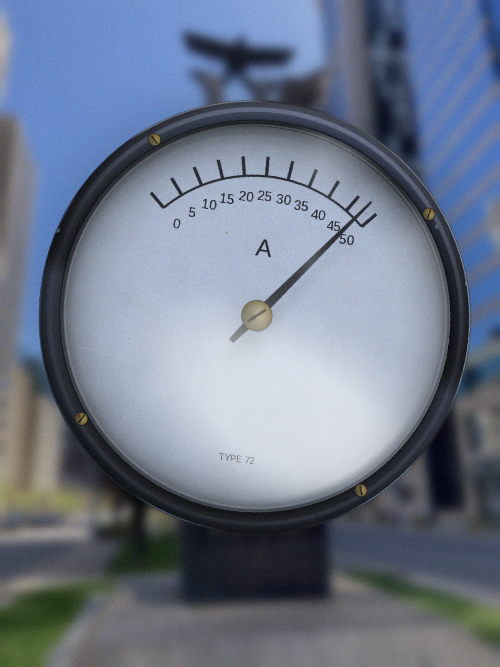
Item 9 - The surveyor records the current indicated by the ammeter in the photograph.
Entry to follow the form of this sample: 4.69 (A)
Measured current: 47.5 (A)
